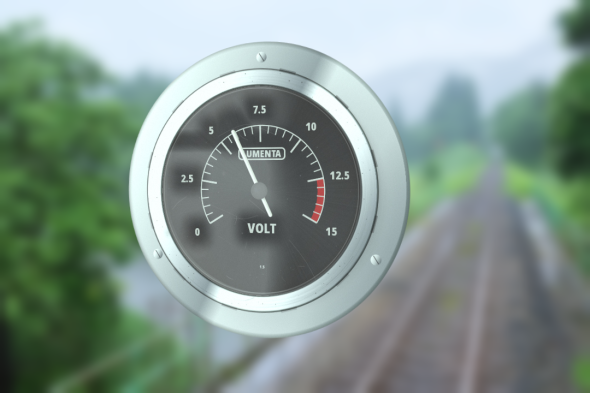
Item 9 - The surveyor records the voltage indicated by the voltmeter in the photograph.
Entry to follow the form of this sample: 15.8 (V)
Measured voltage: 6 (V)
